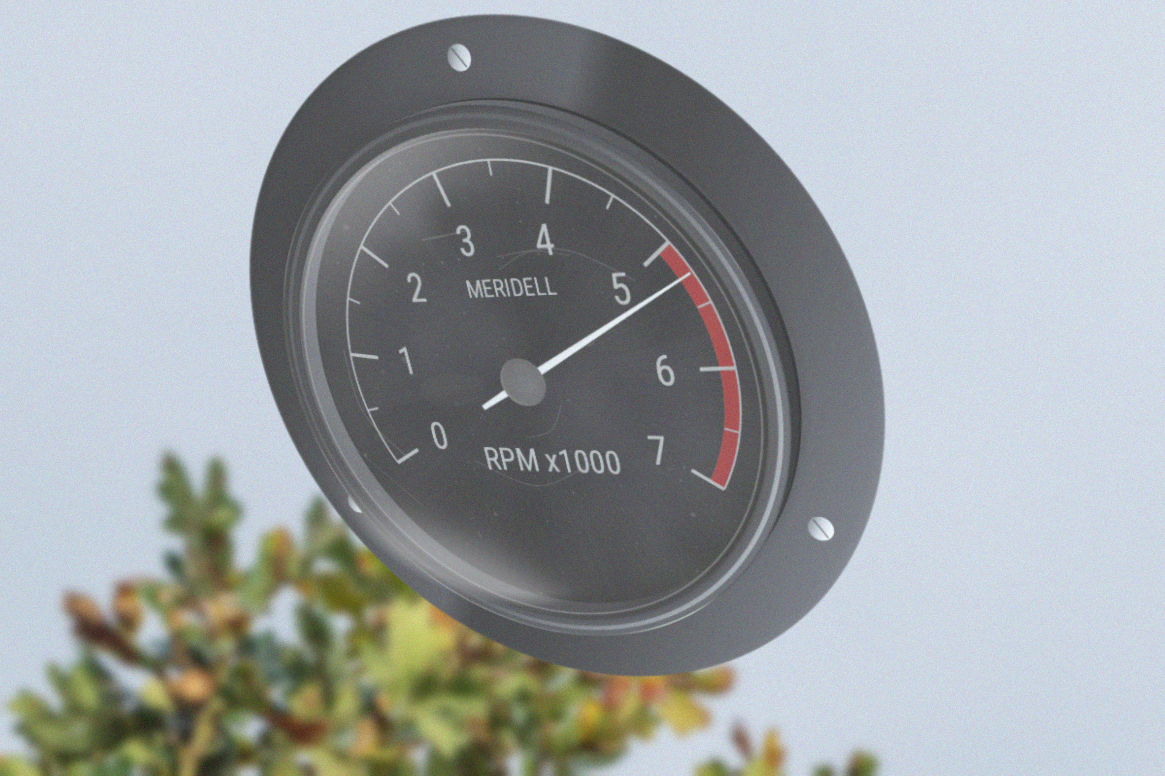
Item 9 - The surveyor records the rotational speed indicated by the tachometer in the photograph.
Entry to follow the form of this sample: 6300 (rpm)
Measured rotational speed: 5250 (rpm)
